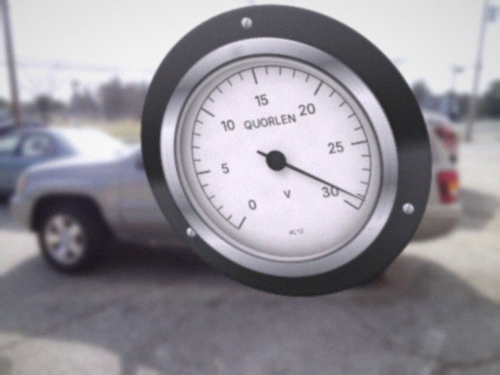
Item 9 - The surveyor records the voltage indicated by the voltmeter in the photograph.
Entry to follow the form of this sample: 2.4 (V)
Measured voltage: 29 (V)
